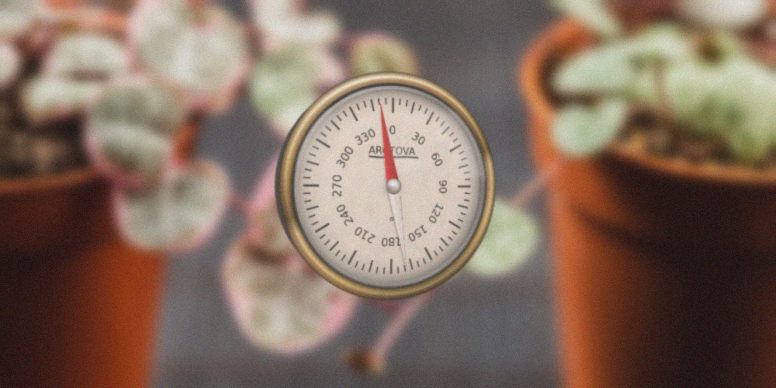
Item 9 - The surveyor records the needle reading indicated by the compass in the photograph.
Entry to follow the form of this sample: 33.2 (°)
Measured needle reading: 350 (°)
